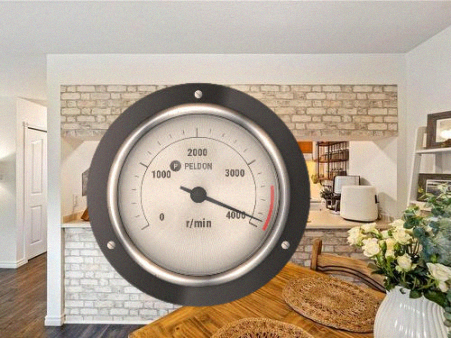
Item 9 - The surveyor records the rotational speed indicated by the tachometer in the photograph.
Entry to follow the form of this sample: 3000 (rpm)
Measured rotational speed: 3900 (rpm)
